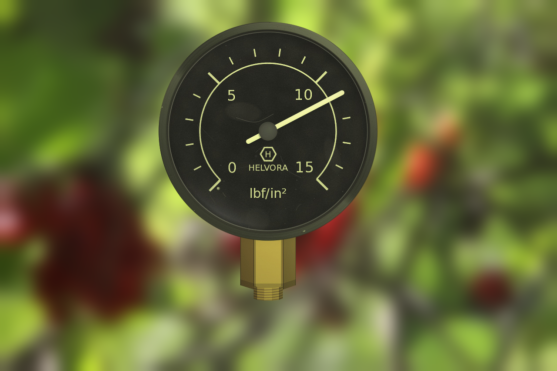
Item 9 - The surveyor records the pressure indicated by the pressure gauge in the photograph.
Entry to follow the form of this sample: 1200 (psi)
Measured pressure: 11 (psi)
